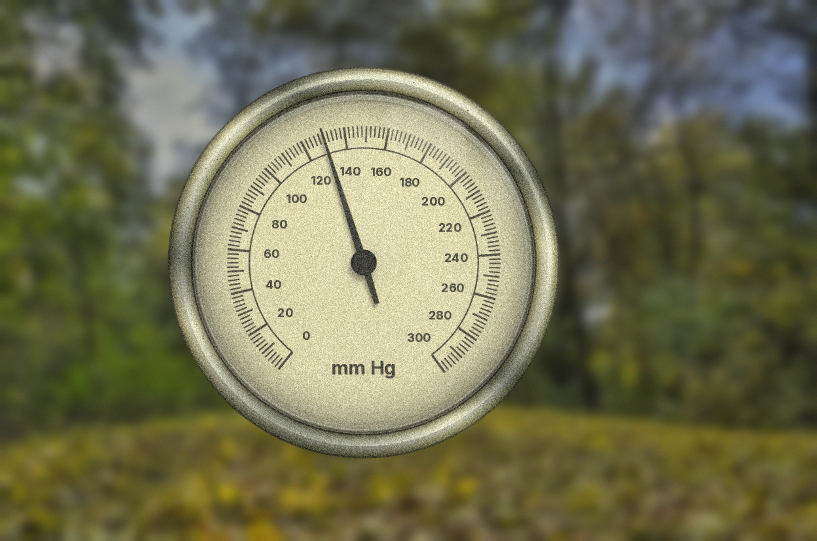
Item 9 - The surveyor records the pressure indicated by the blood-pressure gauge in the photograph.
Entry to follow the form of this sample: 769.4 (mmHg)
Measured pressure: 130 (mmHg)
